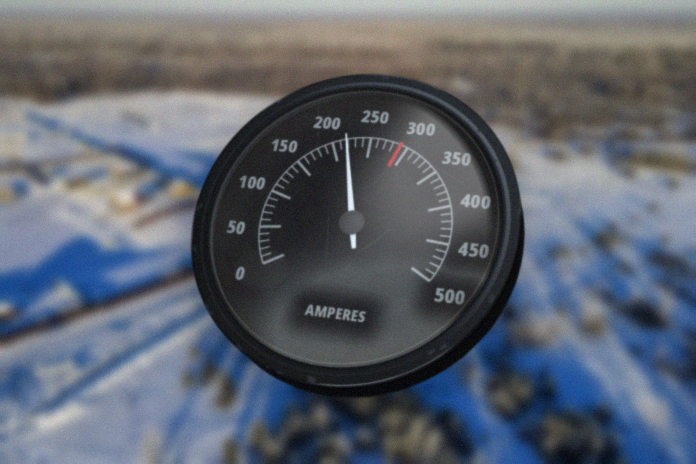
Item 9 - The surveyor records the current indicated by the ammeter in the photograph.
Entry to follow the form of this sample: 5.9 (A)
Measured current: 220 (A)
